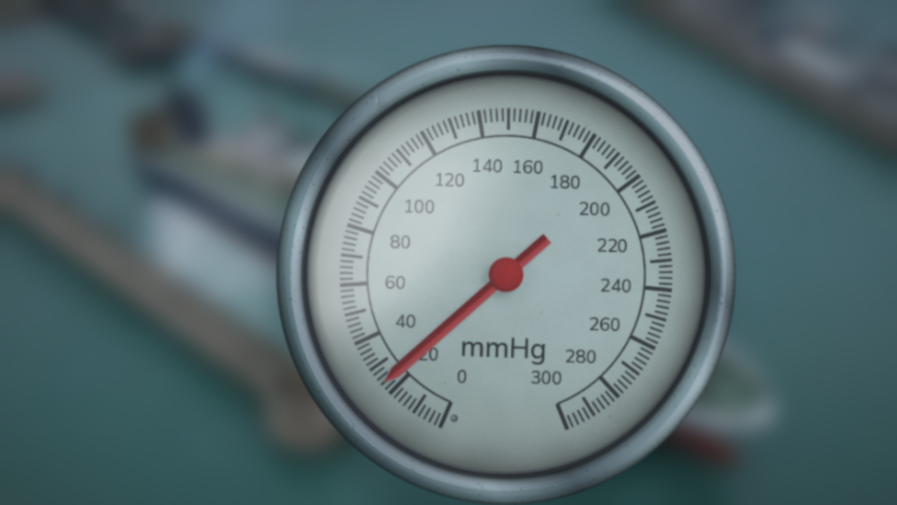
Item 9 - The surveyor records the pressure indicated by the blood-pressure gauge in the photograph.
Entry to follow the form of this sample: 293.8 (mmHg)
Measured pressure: 24 (mmHg)
